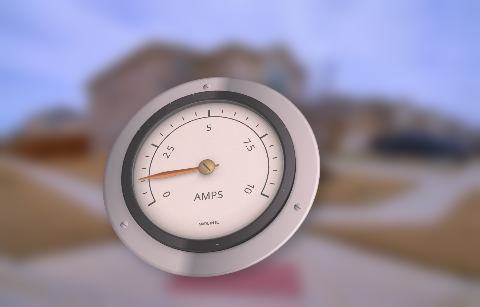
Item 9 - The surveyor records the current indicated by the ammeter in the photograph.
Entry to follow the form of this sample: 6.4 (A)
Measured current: 1 (A)
